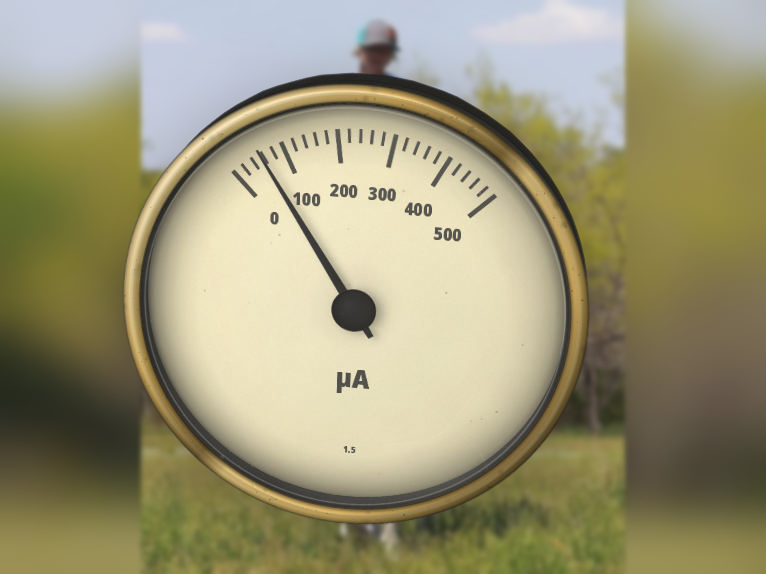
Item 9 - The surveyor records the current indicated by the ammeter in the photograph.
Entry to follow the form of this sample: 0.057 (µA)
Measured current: 60 (µA)
